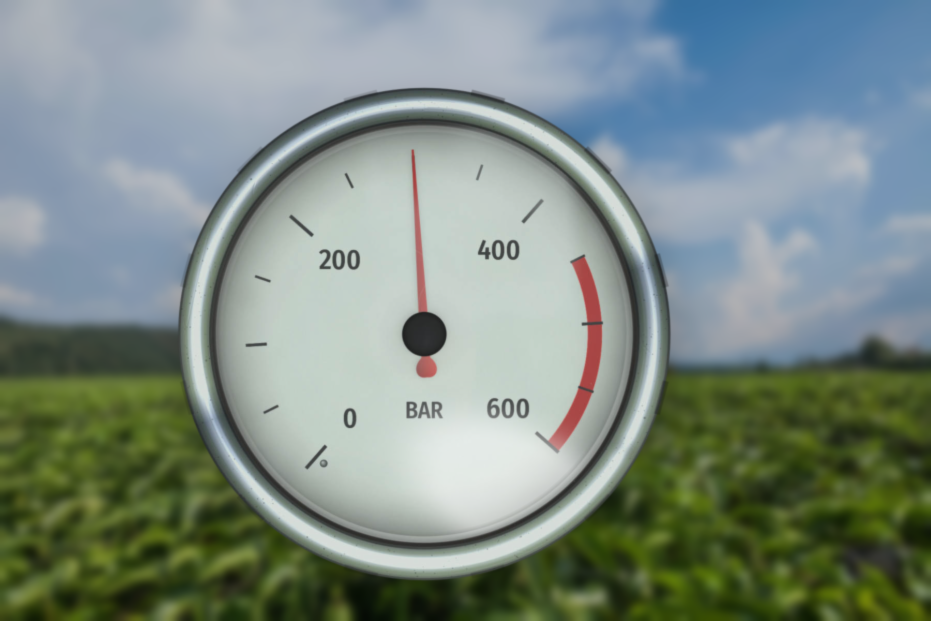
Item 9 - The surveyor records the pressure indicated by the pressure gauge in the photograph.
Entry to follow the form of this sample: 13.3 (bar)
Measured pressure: 300 (bar)
